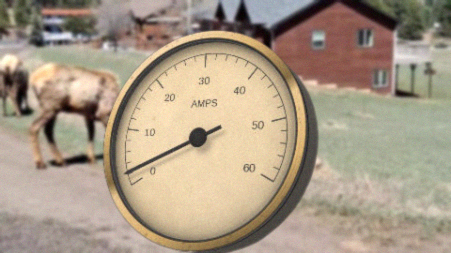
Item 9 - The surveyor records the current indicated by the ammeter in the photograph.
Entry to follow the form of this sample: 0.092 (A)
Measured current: 2 (A)
